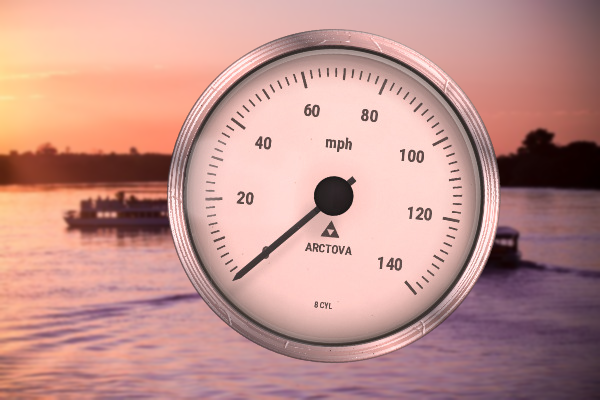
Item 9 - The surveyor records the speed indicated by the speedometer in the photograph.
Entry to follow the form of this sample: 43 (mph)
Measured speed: 0 (mph)
